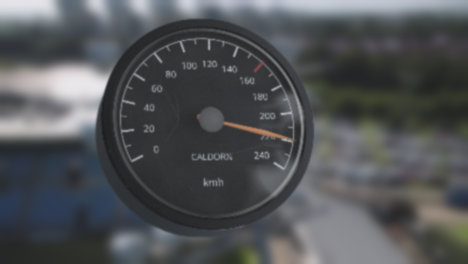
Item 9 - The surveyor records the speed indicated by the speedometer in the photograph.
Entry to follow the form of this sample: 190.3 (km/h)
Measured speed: 220 (km/h)
